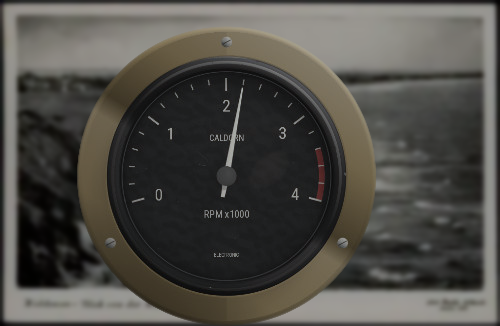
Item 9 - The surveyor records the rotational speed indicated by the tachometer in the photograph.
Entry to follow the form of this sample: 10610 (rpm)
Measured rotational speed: 2200 (rpm)
